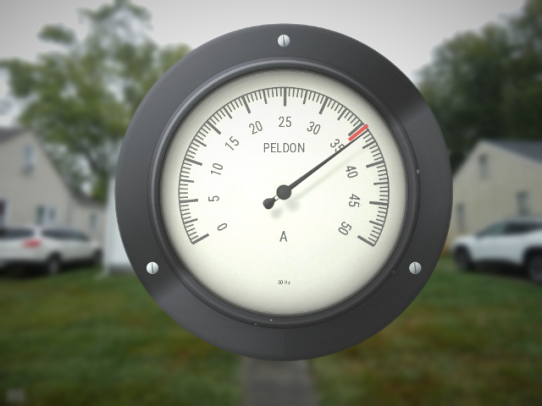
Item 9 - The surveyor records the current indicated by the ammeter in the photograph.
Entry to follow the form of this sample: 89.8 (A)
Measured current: 36 (A)
